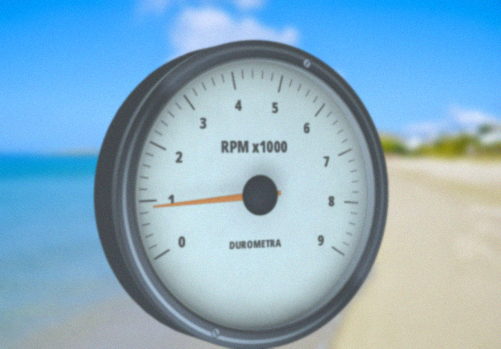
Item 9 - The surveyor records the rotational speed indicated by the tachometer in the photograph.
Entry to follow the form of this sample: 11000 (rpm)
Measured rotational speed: 900 (rpm)
